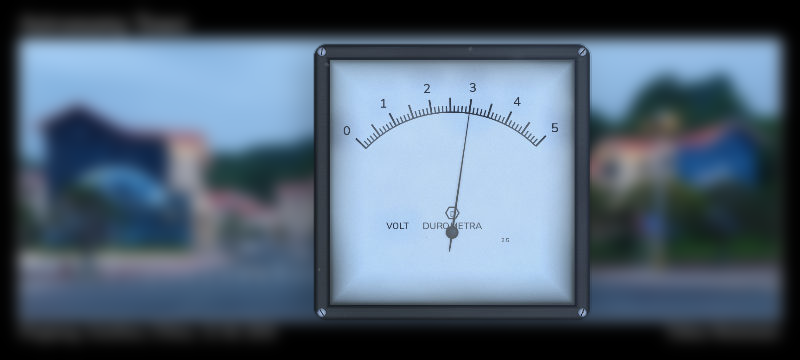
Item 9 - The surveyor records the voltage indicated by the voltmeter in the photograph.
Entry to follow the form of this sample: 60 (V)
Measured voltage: 3 (V)
